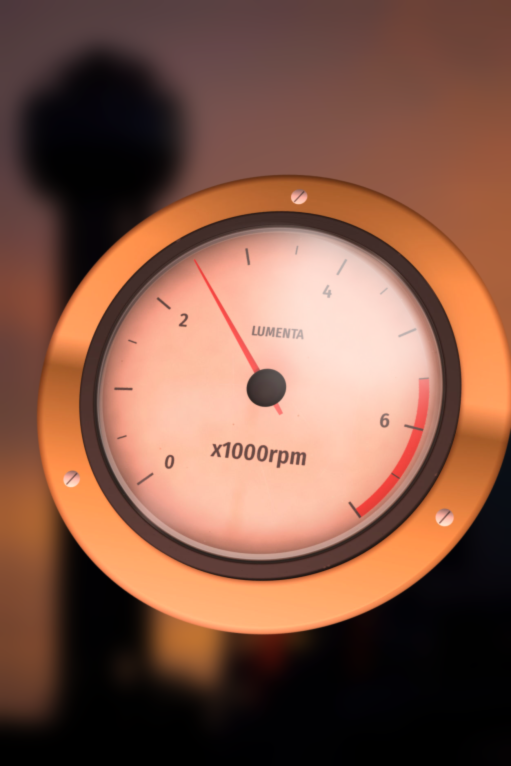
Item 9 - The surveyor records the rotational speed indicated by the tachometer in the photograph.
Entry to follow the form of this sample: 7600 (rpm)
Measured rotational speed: 2500 (rpm)
